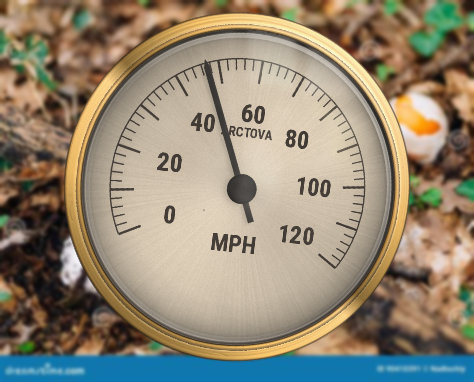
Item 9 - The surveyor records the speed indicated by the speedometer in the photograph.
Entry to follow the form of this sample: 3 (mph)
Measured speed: 47 (mph)
